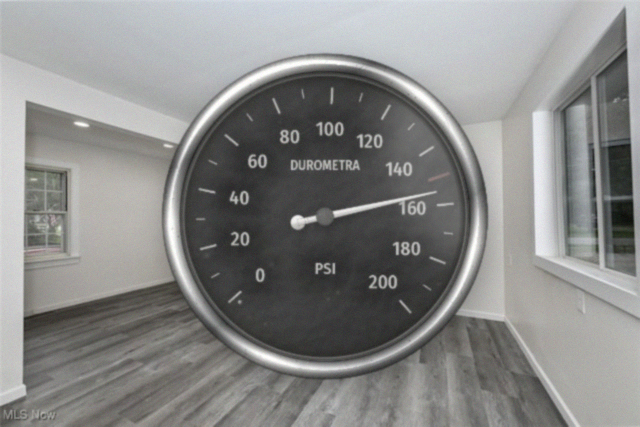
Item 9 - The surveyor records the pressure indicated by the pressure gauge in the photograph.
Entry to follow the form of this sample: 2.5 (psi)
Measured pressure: 155 (psi)
